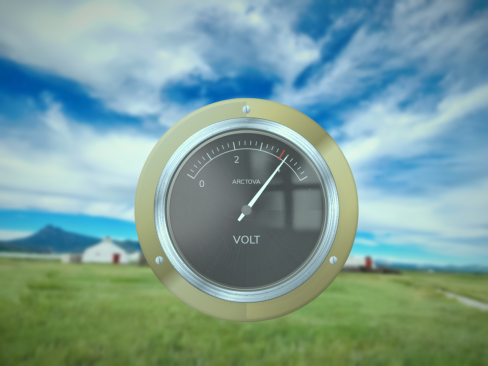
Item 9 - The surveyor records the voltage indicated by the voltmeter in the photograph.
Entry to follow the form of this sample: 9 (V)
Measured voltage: 4 (V)
